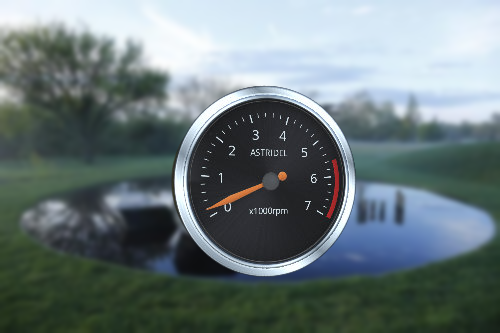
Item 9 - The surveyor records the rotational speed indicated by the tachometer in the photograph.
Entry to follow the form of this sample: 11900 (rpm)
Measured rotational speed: 200 (rpm)
